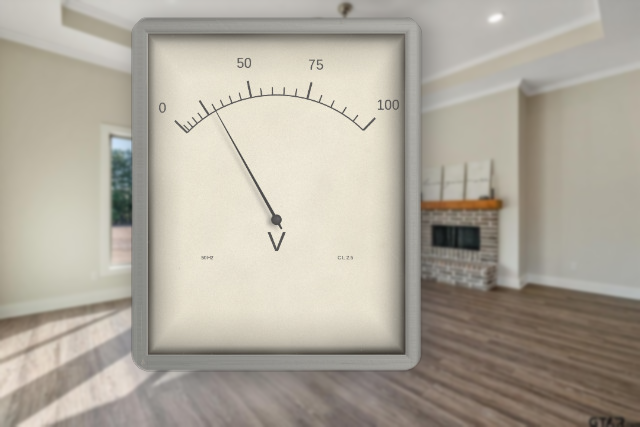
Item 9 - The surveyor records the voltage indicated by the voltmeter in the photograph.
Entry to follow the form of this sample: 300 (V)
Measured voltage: 30 (V)
